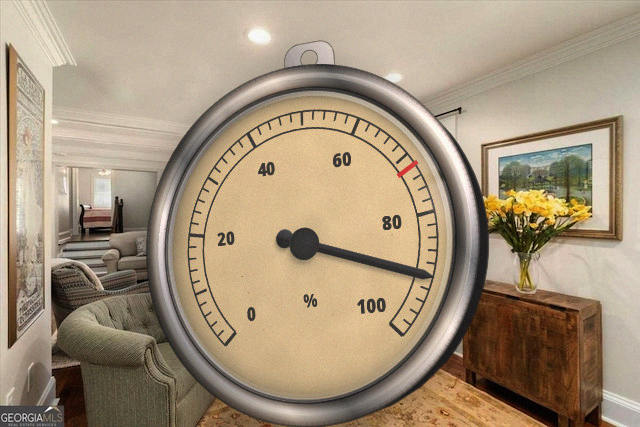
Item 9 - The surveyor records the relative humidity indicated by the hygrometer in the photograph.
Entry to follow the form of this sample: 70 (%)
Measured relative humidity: 90 (%)
